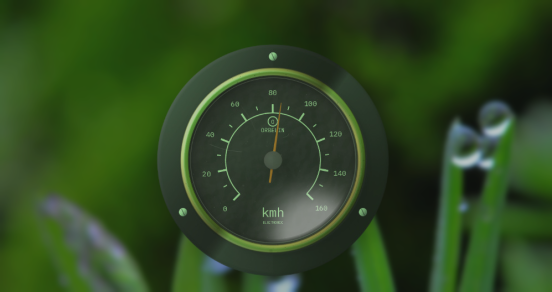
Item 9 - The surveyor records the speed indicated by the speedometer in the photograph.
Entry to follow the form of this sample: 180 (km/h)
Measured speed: 85 (km/h)
